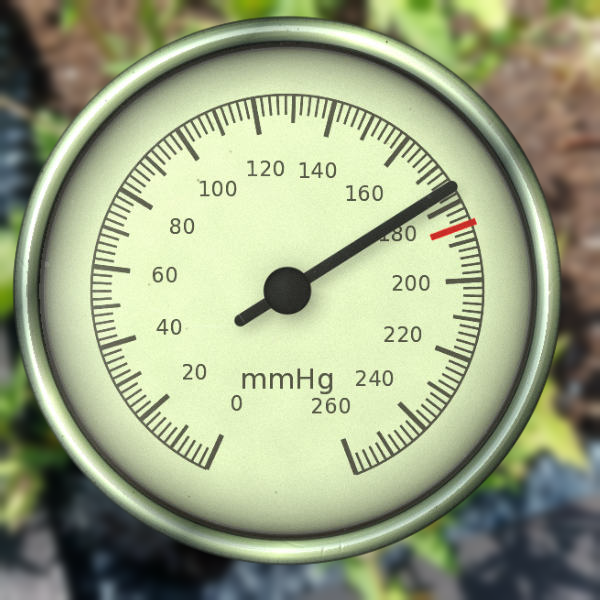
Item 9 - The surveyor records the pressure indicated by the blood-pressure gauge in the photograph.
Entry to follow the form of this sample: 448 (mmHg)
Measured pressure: 176 (mmHg)
